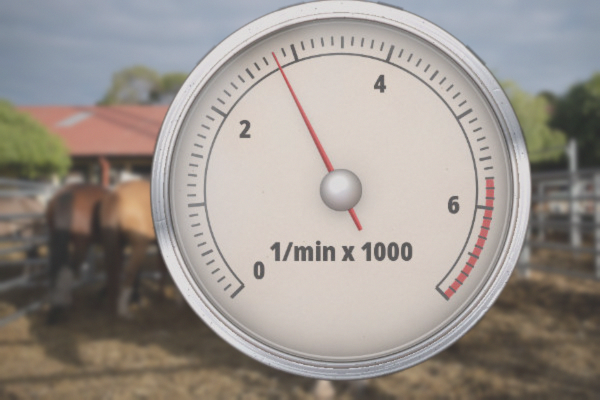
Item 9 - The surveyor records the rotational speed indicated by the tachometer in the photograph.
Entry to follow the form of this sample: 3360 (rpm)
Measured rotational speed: 2800 (rpm)
